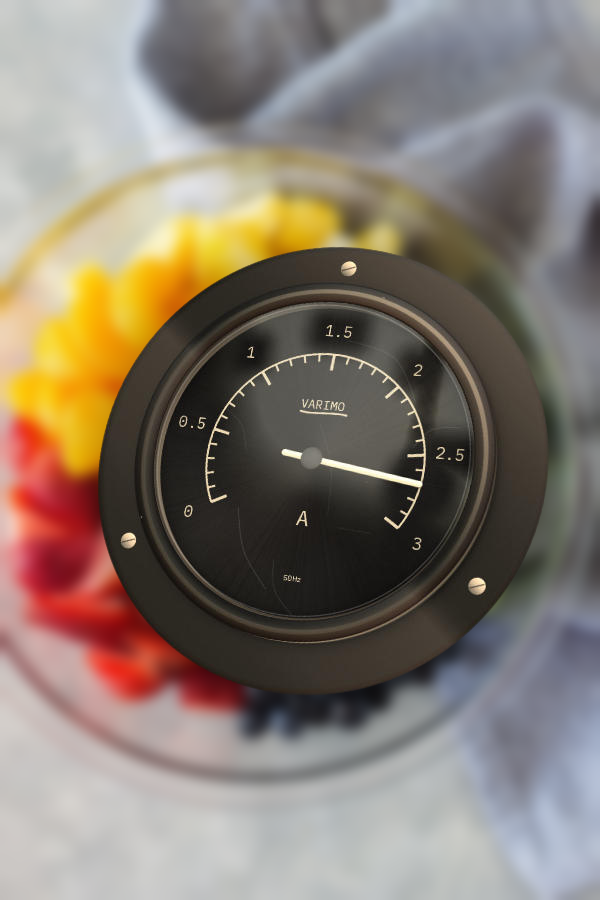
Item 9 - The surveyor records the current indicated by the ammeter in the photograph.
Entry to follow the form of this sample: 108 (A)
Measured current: 2.7 (A)
